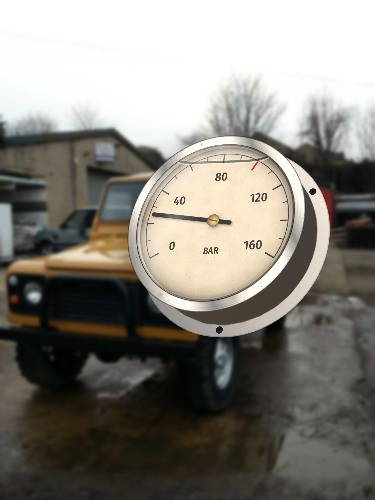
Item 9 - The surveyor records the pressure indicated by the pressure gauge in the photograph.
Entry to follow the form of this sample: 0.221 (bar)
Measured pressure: 25 (bar)
